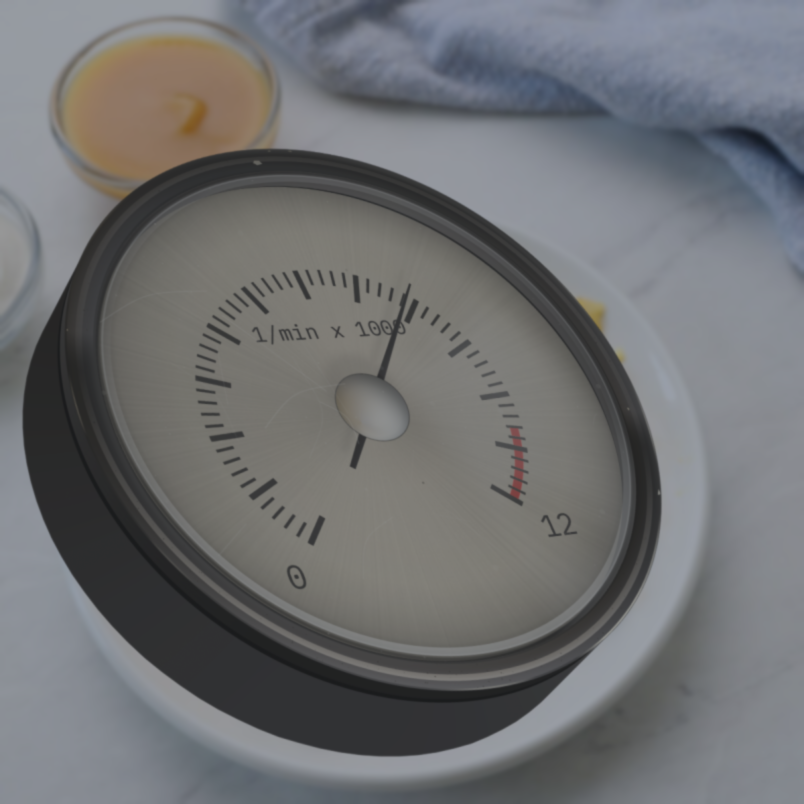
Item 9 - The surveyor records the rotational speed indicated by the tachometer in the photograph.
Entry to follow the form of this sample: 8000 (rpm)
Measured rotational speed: 7800 (rpm)
